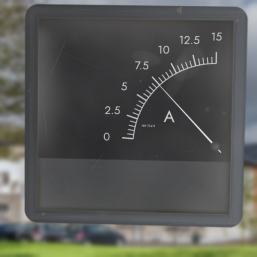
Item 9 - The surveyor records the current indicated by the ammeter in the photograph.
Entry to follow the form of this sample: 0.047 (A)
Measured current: 7.5 (A)
